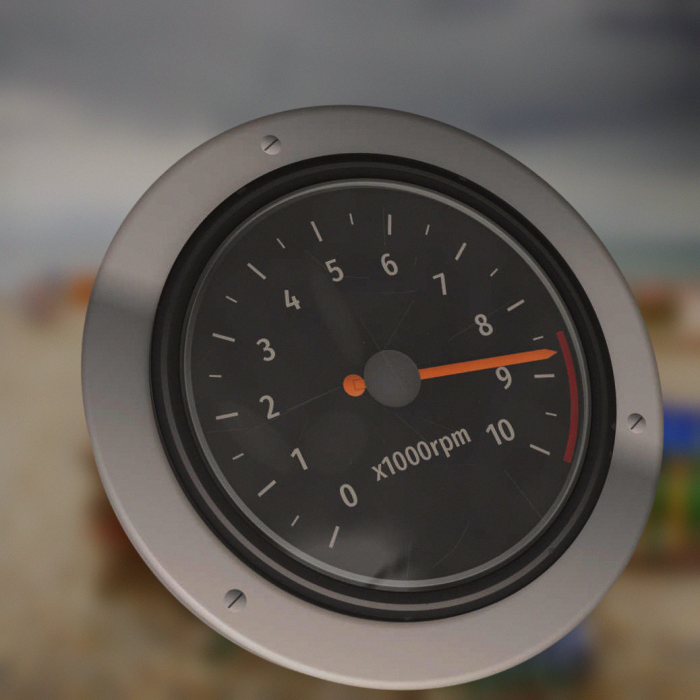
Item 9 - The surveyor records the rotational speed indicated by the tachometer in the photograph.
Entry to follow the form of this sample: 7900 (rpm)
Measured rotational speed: 8750 (rpm)
